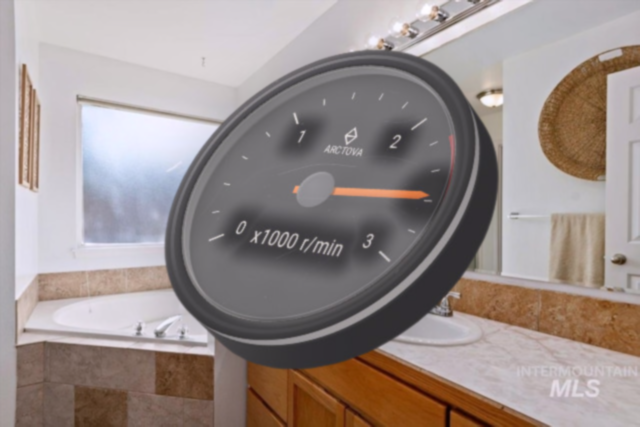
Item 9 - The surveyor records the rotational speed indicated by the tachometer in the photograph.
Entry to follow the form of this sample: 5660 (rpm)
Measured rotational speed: 2600 (rpm)
